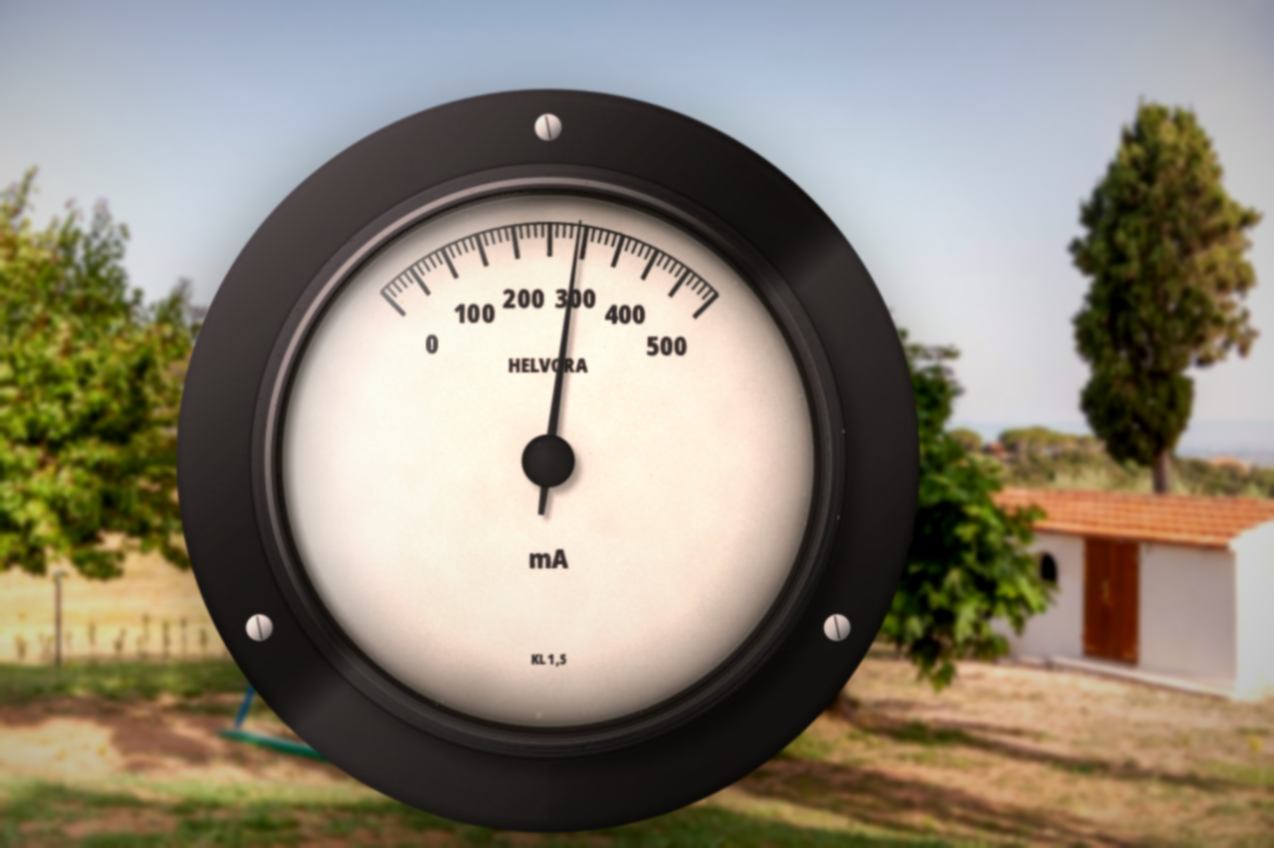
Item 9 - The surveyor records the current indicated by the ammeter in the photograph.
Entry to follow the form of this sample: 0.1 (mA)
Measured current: 290 (mA)
